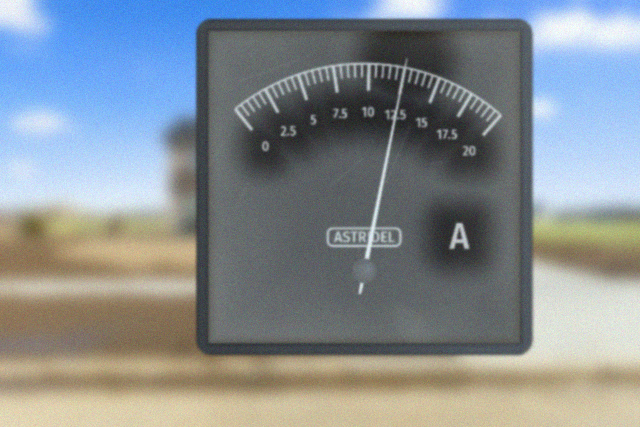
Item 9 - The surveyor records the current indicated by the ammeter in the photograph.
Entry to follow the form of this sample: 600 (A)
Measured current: 12.5 (A)
